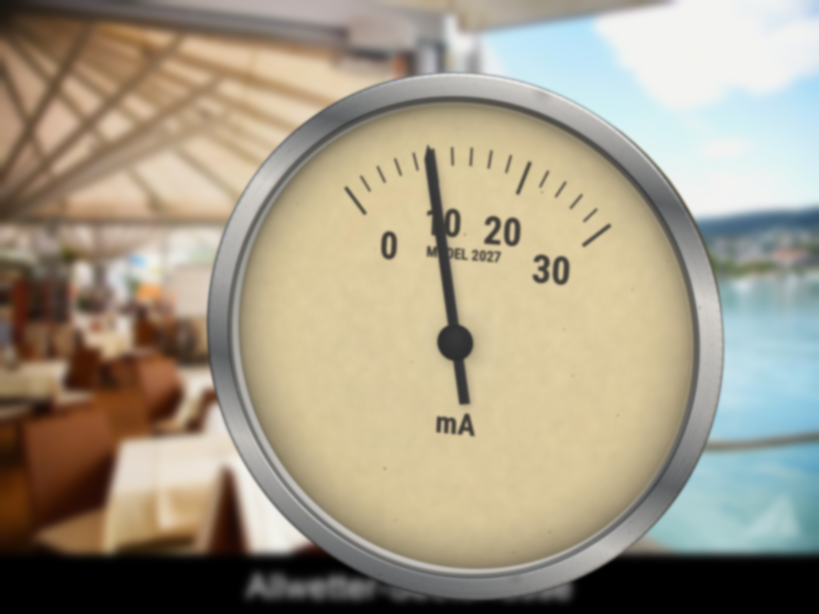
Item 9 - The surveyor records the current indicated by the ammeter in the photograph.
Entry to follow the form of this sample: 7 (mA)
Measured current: 10 (mA)
